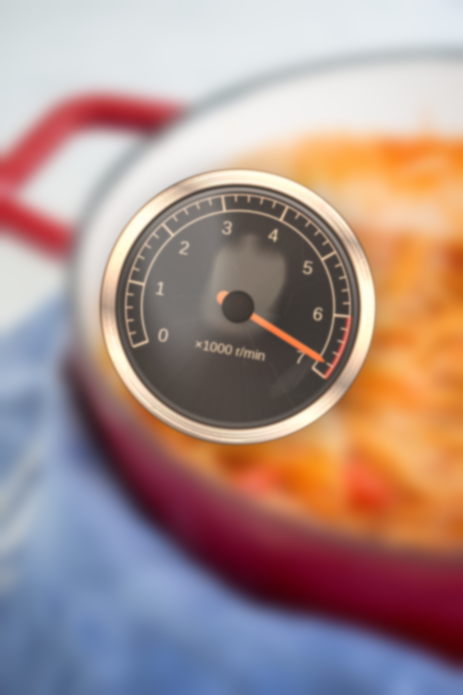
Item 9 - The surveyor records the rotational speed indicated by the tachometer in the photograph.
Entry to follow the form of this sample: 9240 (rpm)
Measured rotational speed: 6800 (rpm)
